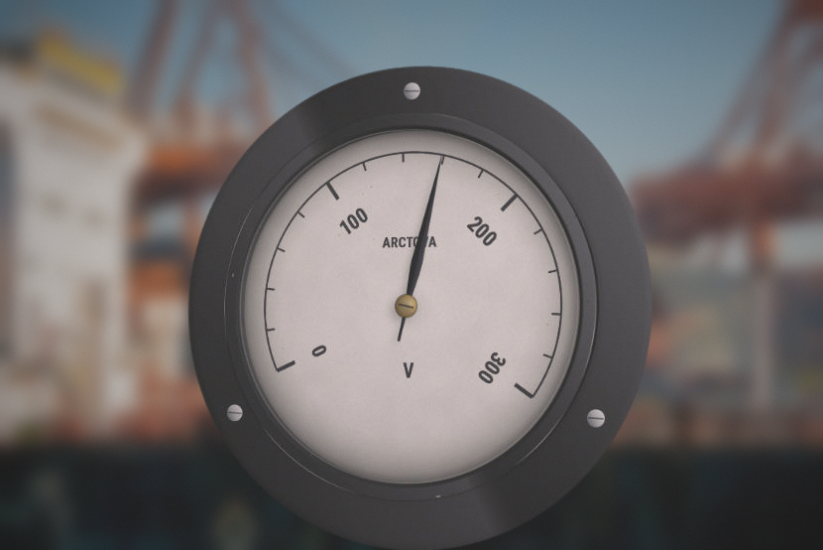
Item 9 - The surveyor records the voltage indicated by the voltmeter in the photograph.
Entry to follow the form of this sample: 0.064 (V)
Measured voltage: 160 (V)
